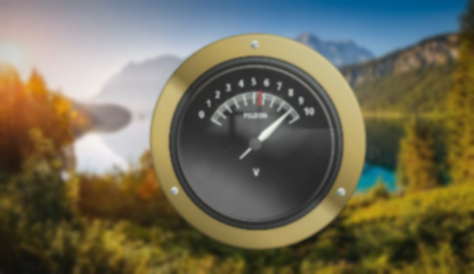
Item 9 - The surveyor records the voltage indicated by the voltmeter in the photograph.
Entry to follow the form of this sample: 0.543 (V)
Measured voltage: 9 (V)
